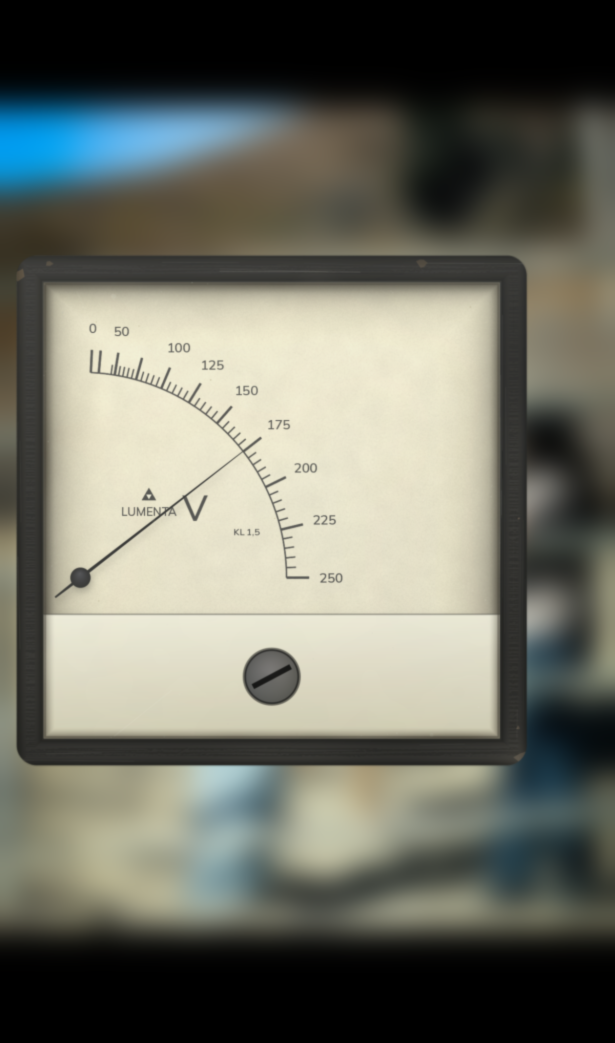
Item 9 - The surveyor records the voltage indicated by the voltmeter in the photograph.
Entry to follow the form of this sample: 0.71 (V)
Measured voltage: 175 (V)
